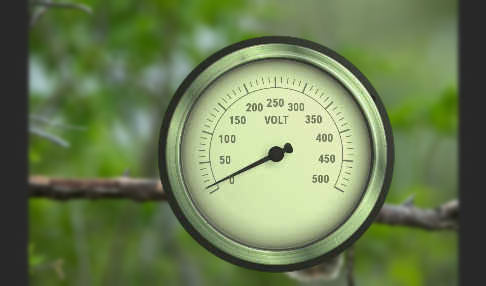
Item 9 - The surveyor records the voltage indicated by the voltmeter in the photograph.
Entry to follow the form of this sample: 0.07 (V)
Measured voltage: 10 (V)
